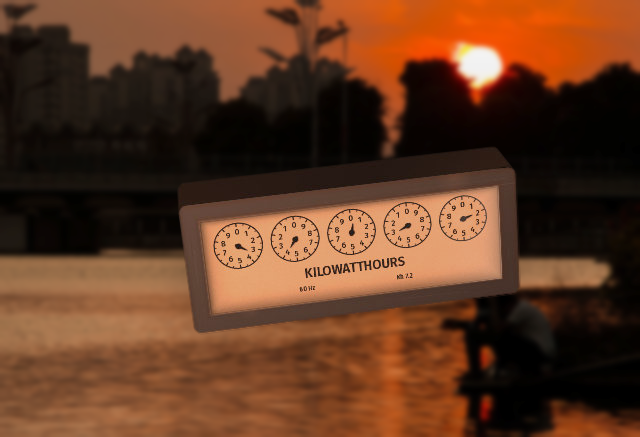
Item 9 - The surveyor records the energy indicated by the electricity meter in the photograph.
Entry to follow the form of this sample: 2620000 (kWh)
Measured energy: 34032 (kWh)
